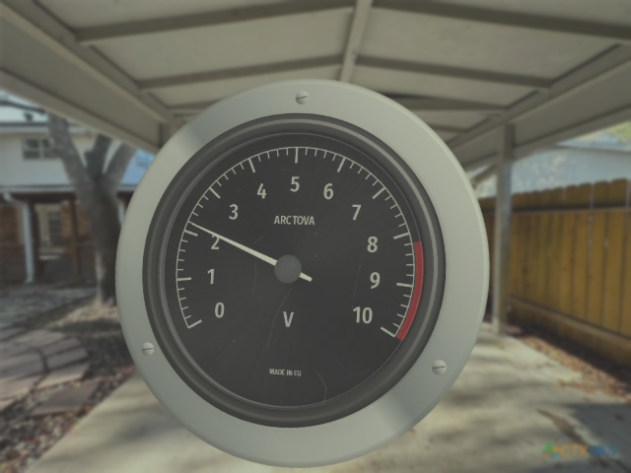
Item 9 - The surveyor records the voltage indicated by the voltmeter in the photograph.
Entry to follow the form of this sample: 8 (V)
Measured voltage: 2.2 (V)
